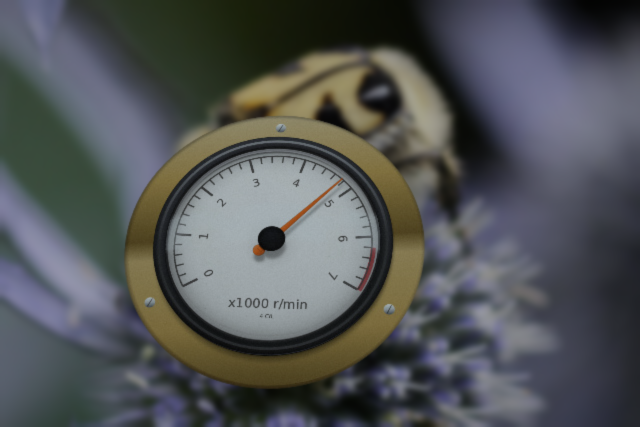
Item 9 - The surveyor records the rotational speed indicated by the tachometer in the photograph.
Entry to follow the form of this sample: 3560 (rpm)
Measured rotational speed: 4800 (rpm)
